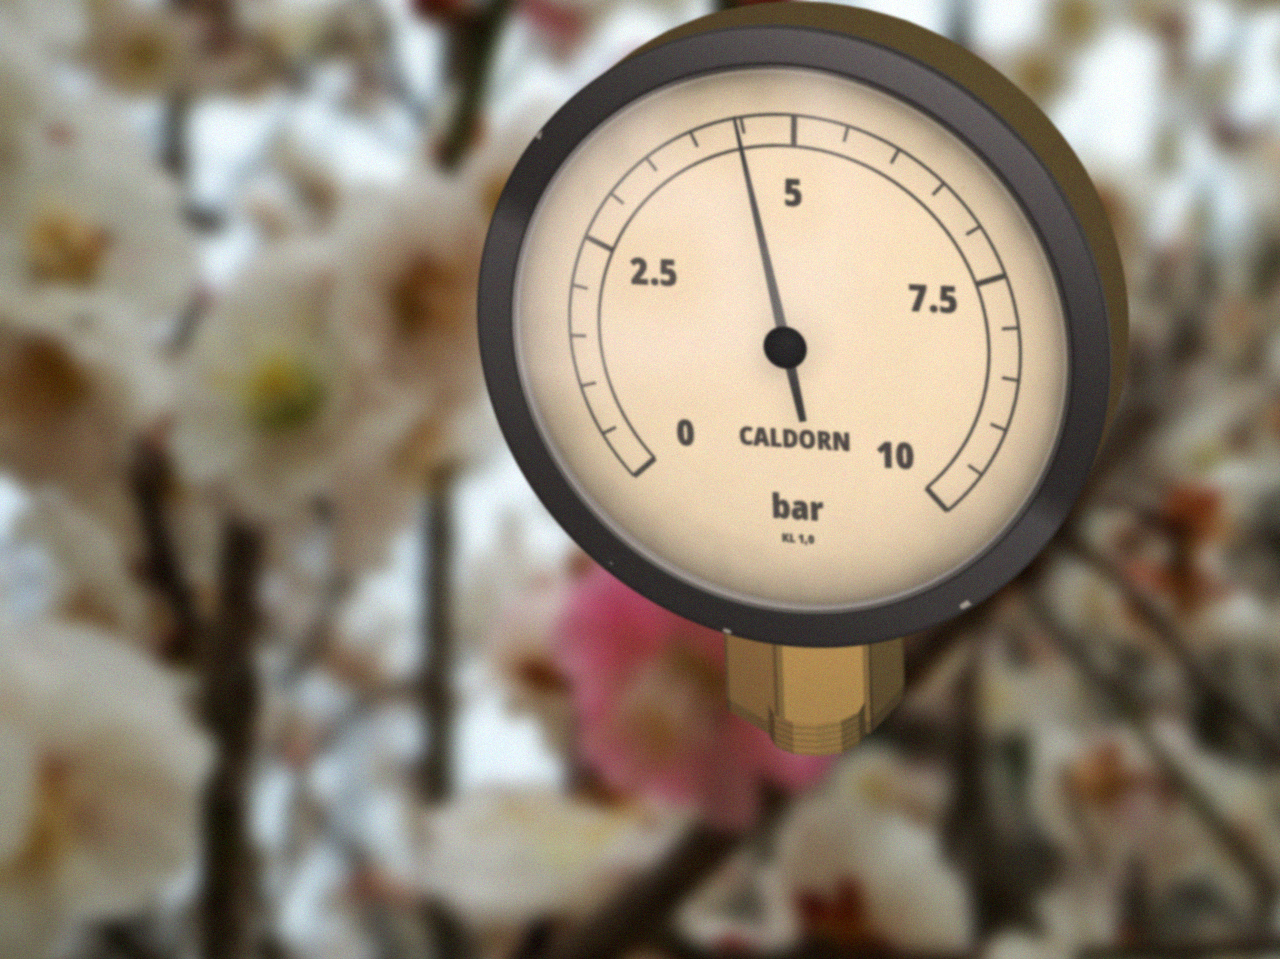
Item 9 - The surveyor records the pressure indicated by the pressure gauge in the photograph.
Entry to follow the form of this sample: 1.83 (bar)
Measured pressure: 4.5 (bar)
